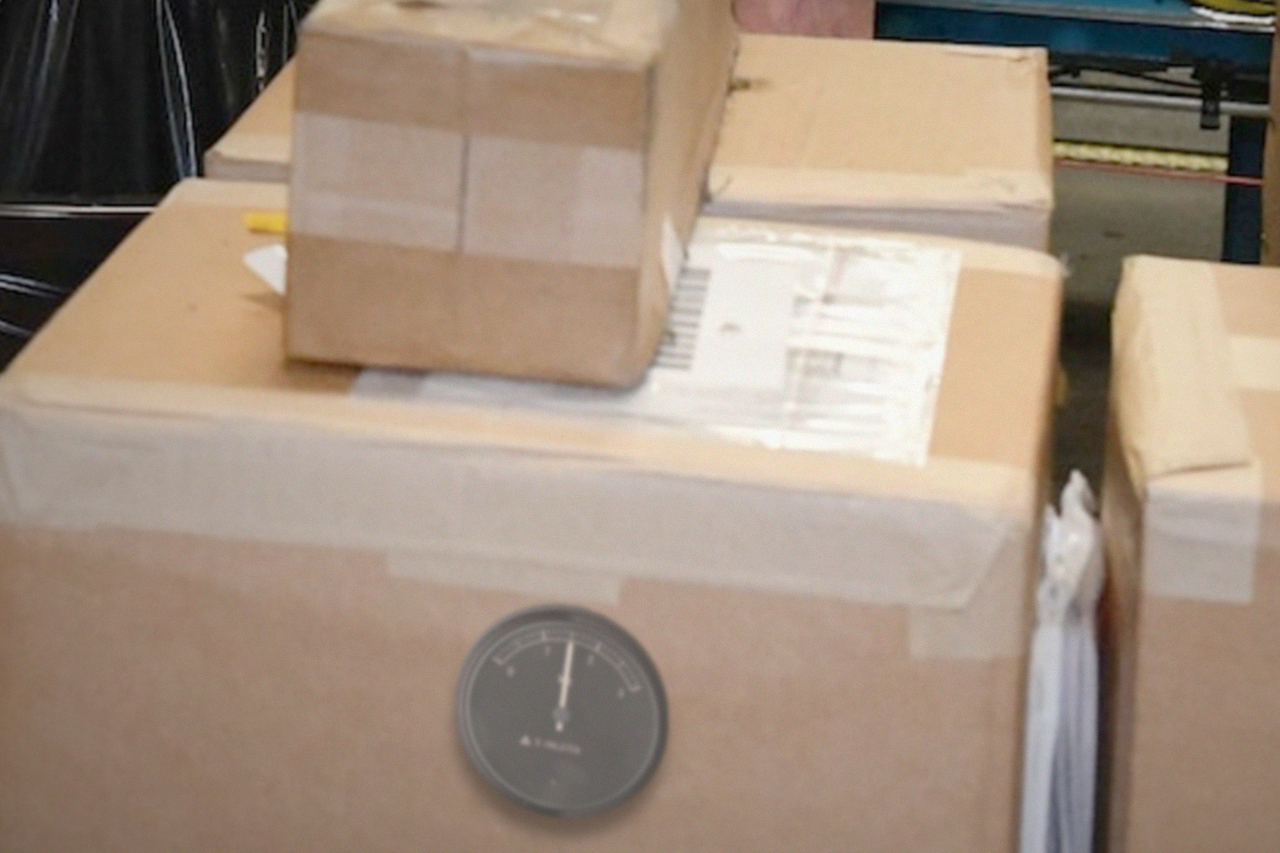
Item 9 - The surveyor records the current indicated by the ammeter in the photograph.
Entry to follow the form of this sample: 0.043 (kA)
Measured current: 1.5 (kA)
